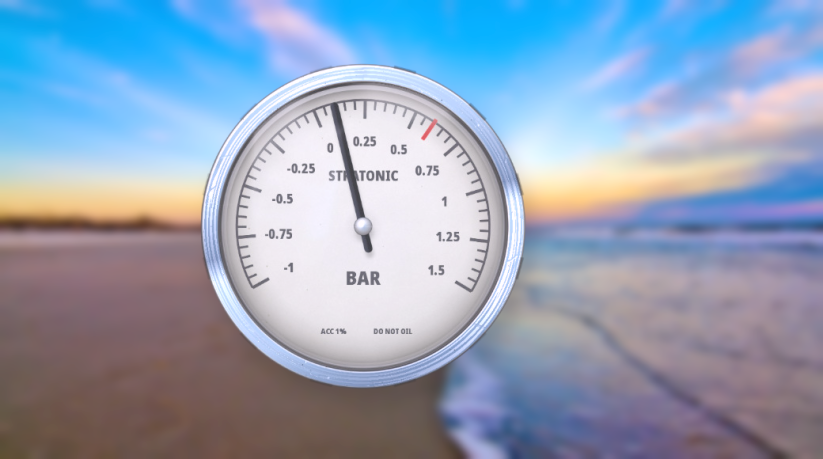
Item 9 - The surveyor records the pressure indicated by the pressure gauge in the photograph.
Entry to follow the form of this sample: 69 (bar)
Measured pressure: 0.1 (bar)
